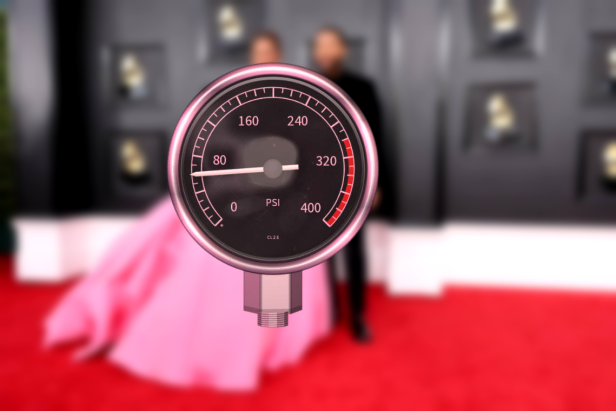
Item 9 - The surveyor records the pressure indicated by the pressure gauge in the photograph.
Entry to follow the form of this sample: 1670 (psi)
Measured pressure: 60 (psi)
